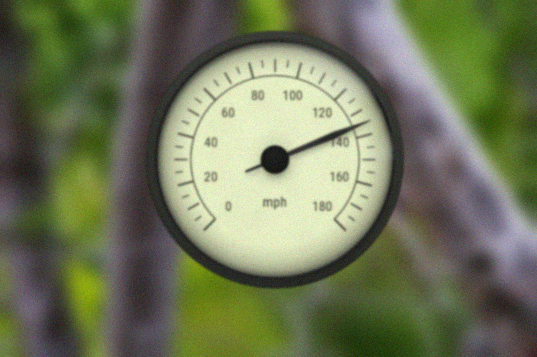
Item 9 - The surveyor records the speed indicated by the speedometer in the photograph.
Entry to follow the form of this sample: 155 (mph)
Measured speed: 135 (mph)
